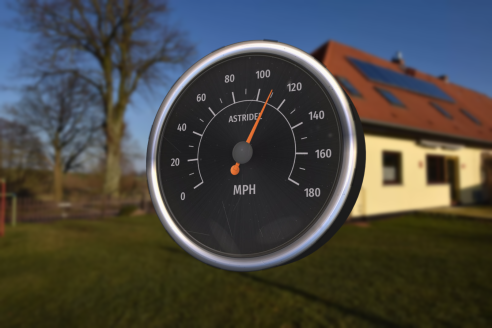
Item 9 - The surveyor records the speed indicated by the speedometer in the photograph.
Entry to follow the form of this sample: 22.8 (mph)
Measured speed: 110 (mph)
